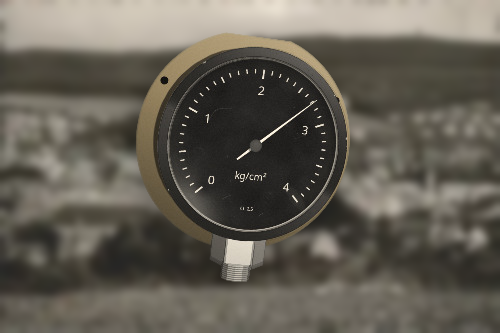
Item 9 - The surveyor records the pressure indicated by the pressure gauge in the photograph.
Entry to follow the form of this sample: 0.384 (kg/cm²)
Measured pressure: 2.7 (kg/cm²)
